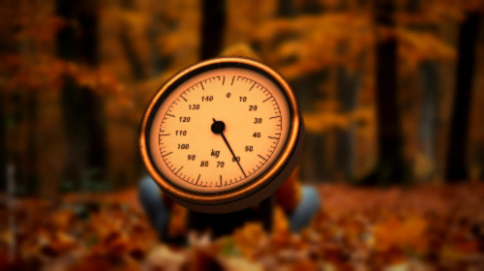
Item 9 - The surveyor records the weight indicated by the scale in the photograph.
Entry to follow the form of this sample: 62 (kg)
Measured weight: 60 (kg)
